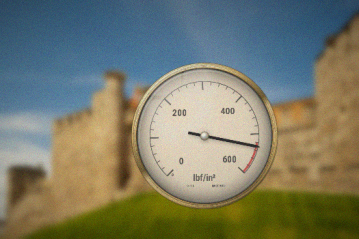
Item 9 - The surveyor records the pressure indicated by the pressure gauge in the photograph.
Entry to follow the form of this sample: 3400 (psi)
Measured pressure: 530 (psi)
